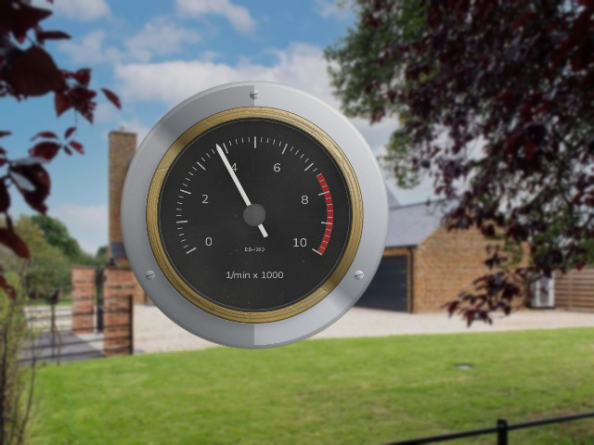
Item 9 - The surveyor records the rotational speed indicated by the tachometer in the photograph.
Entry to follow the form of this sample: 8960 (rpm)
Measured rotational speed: 3800 (rpm)
